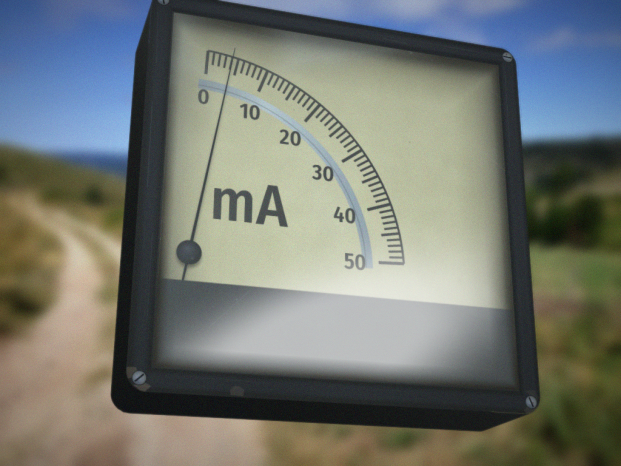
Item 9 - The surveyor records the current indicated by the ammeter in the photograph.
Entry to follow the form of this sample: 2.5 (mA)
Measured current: 4 (mA)
